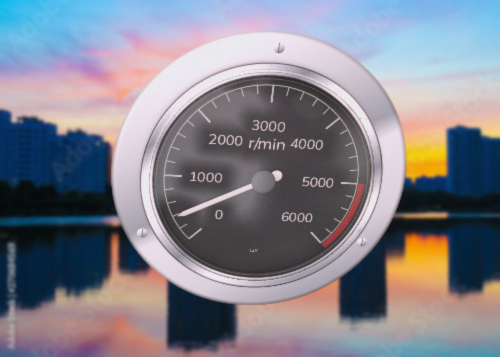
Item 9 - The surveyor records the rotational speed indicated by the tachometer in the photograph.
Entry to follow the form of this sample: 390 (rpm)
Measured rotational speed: 400 (rpm)
